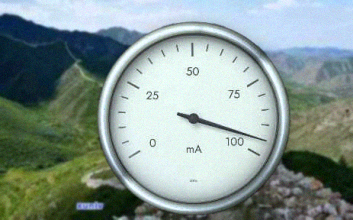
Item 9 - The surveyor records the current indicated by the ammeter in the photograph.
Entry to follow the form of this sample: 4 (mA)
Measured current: 95 (mA)
